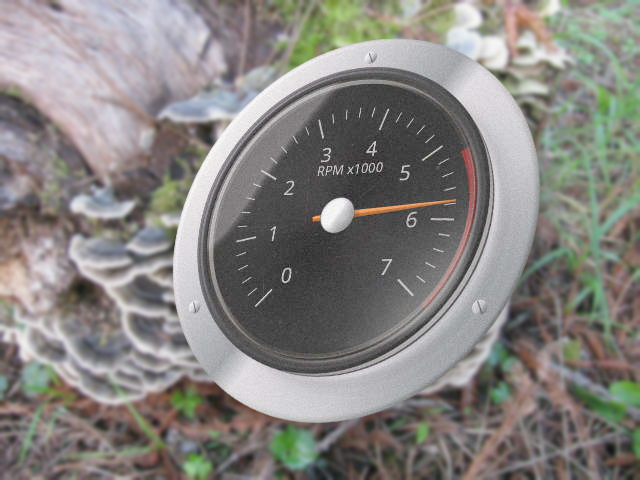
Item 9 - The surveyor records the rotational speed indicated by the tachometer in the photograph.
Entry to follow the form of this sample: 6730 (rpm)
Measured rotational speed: 5800 (rpm)
